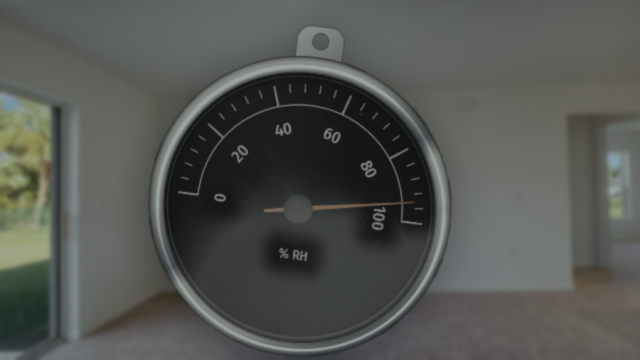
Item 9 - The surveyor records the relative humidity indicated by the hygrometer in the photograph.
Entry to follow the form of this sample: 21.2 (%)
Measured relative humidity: 94 (%)
